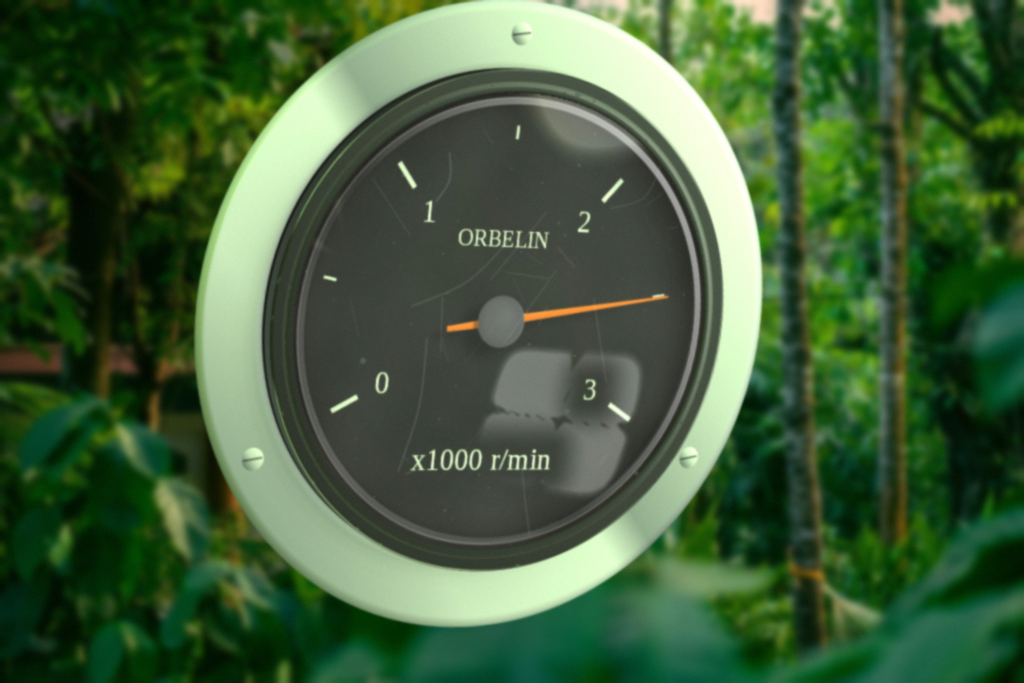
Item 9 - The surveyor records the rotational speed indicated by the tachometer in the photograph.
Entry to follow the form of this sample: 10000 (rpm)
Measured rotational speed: 2500 (rpm)
